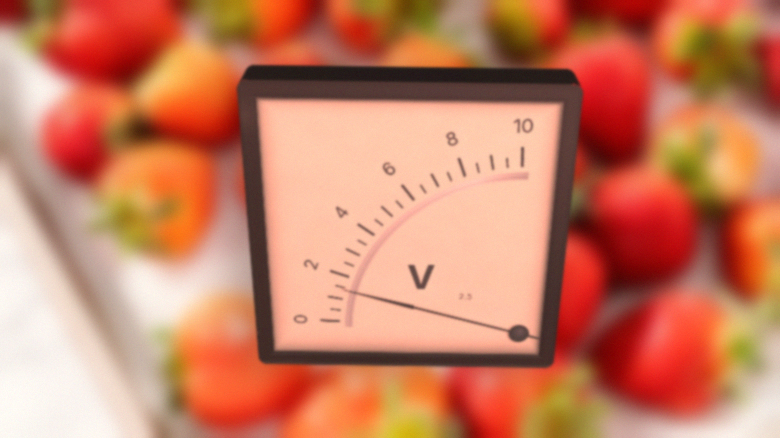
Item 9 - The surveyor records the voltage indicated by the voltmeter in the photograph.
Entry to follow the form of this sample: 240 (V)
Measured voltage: 1.5 (V)
